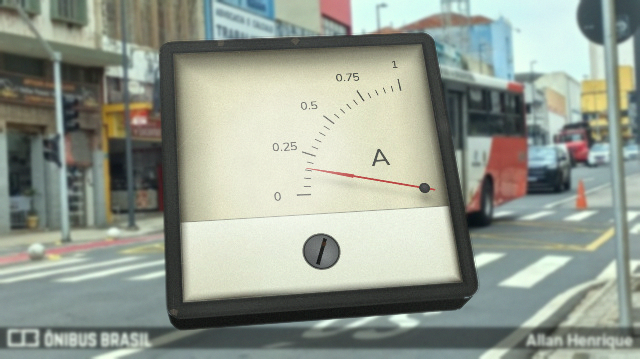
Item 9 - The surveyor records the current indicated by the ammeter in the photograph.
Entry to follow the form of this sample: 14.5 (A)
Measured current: 0.15 (A)
